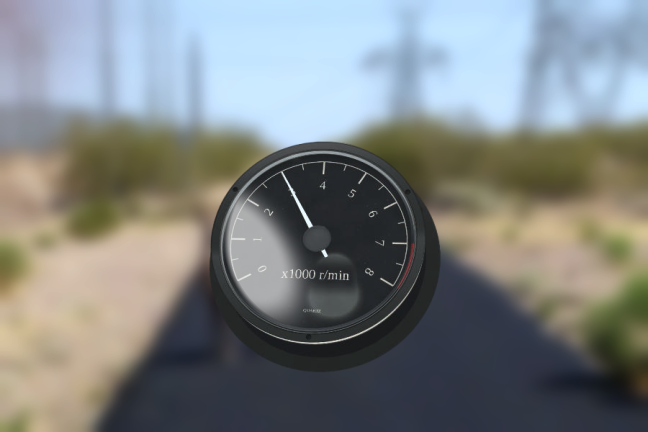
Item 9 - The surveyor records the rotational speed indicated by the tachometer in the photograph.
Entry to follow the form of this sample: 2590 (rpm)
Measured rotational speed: 3000 (rpm)
